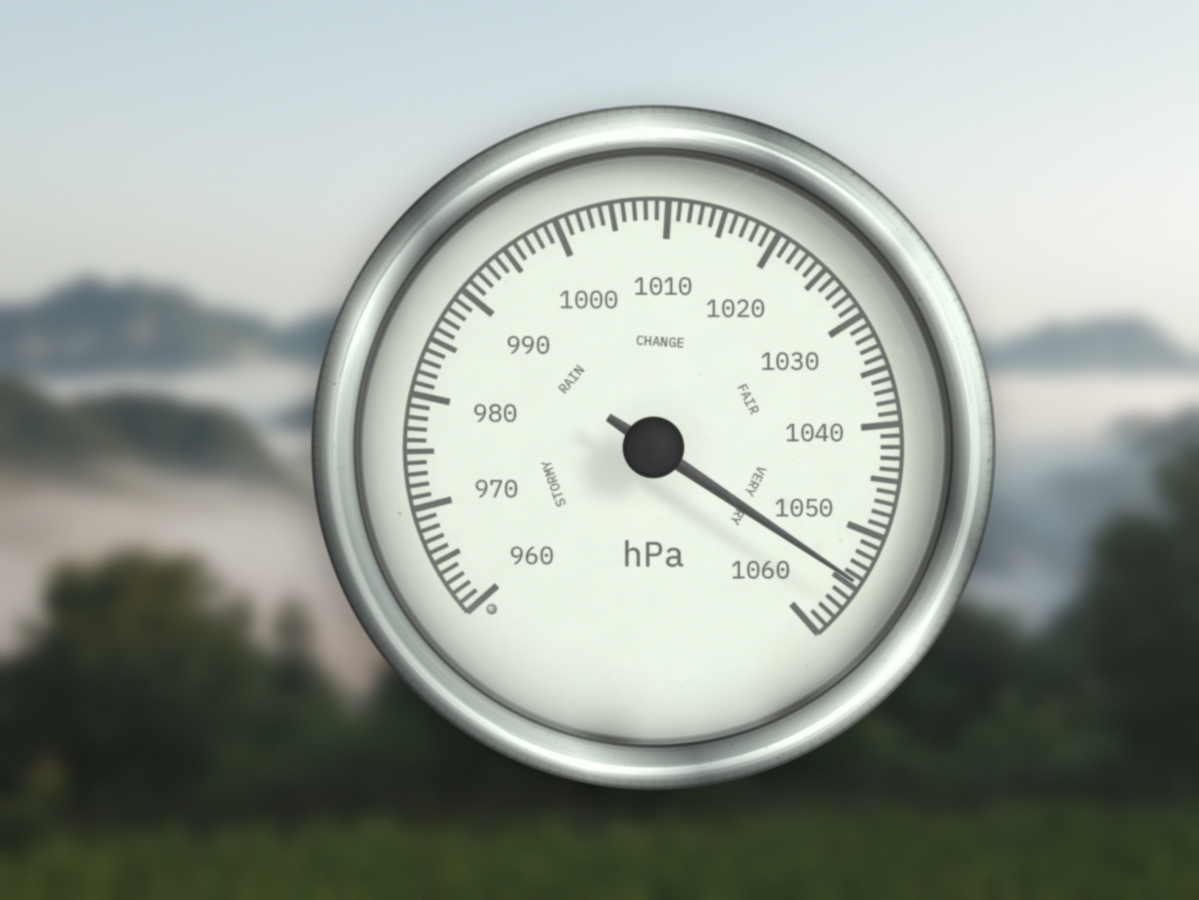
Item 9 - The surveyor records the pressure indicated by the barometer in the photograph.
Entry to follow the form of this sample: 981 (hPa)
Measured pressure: 1054.5 (hPa)
